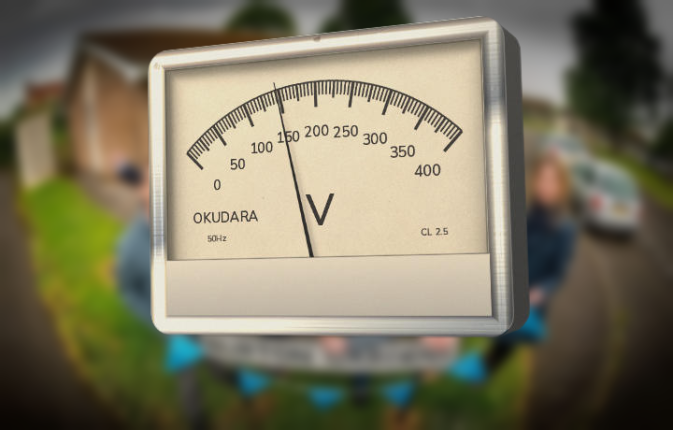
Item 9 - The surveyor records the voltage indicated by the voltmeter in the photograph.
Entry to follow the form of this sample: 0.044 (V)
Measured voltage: 150 (V)
